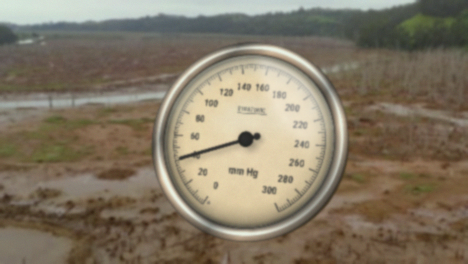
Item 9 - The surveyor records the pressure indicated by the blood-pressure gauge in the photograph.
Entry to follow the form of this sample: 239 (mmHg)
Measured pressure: 40 (mmHg)
